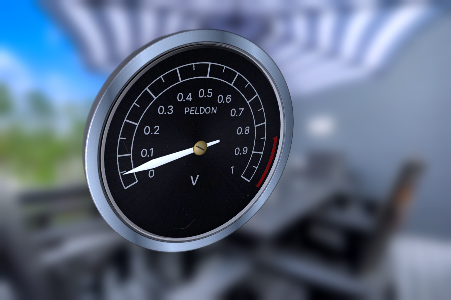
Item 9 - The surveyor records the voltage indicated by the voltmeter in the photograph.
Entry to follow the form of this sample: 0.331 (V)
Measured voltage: 0.05 (V)
